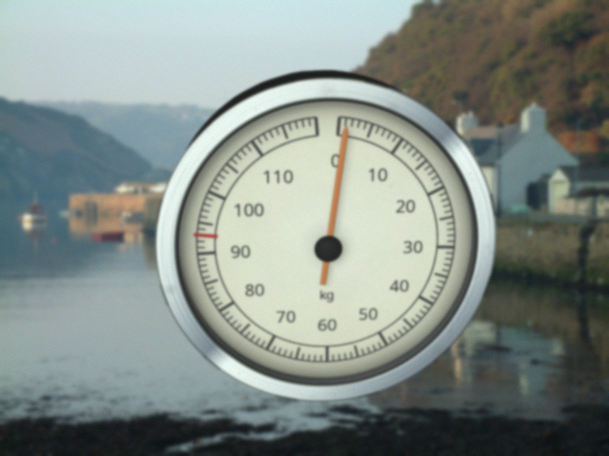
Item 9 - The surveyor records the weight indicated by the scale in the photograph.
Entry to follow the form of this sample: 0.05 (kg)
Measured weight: 1 (kg)
